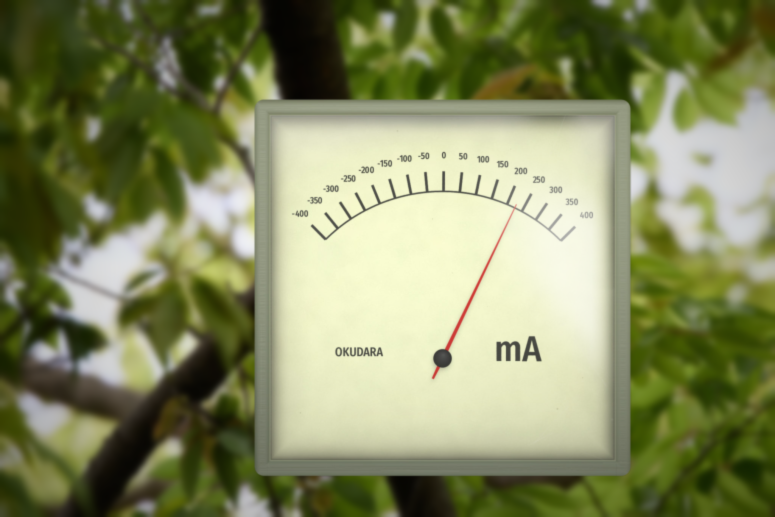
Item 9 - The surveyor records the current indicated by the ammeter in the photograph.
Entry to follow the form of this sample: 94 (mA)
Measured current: 225 (mA)
